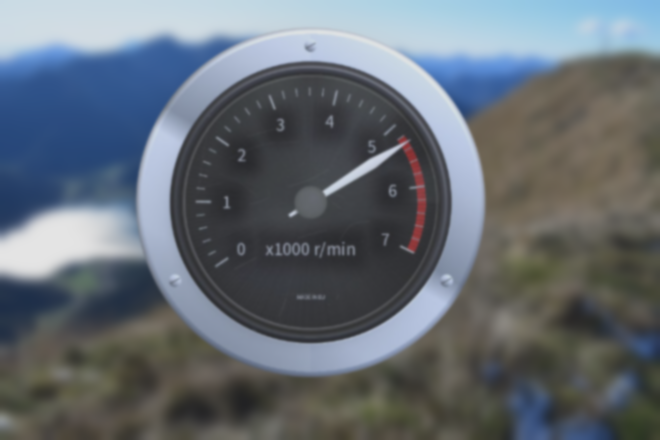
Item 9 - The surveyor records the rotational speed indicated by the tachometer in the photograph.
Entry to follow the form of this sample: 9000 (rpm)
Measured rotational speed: 5300 (rpm)
